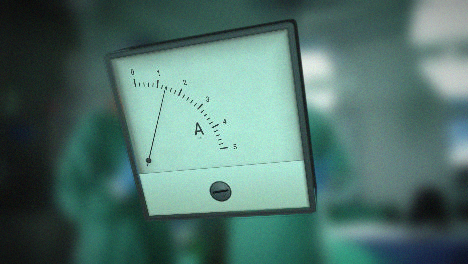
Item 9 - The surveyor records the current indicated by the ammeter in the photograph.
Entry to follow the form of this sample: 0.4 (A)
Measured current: 1.4 (A)
